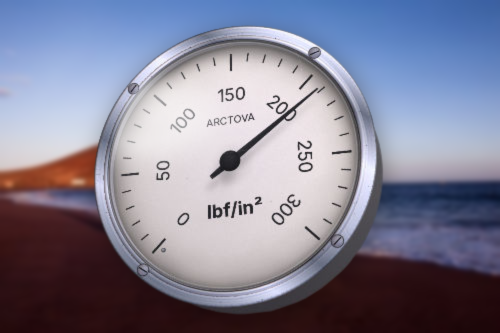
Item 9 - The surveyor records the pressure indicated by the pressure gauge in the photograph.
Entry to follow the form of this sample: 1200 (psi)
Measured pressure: 210 (psi)
